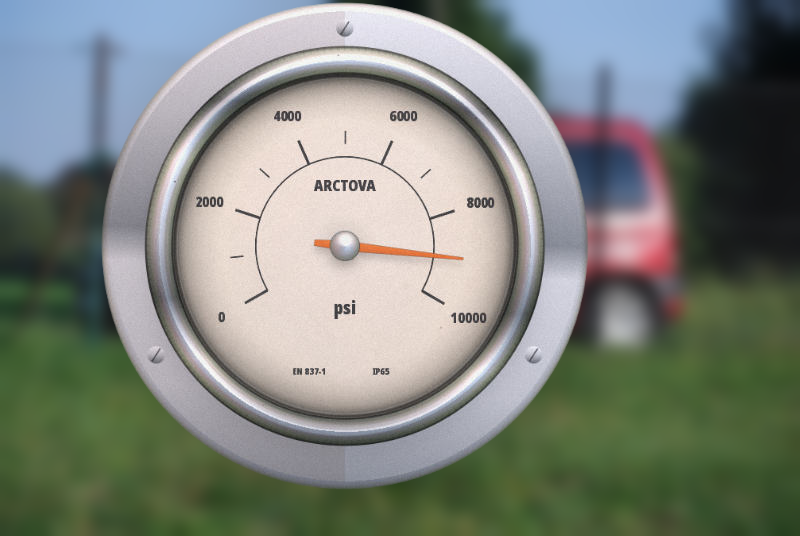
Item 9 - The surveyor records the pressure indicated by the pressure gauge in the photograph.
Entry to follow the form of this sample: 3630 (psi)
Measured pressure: 9000 (psi)
